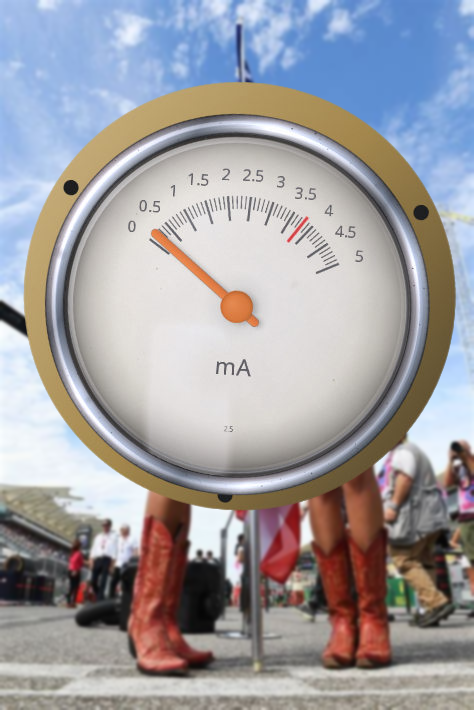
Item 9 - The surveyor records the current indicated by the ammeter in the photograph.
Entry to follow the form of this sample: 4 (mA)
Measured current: 0.2 (mA)
